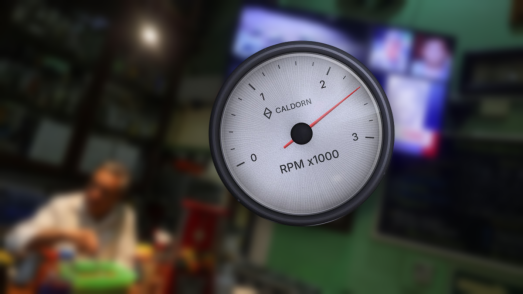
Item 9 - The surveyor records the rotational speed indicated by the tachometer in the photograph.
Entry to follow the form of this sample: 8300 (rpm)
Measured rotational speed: 2400 (rpm)
